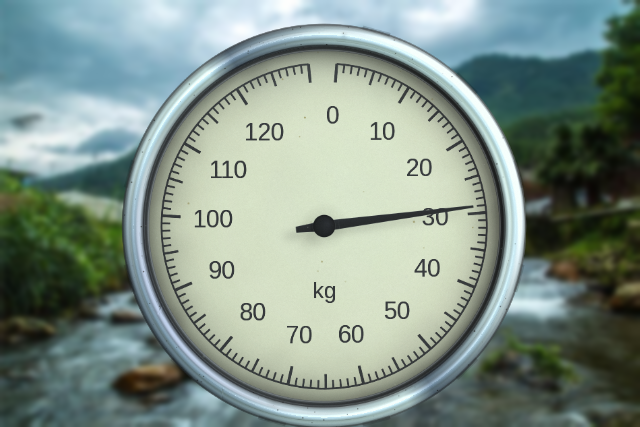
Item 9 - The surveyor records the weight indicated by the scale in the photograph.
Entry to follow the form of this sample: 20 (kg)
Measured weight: 29 (kg)
